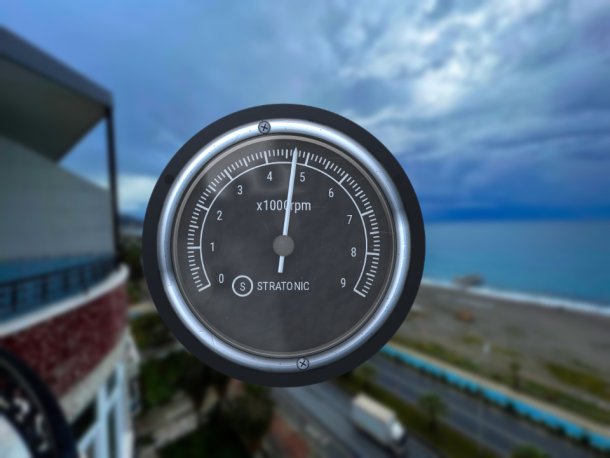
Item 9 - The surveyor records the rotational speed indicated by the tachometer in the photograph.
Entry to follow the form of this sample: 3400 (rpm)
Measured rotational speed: 4700 (rpm)
